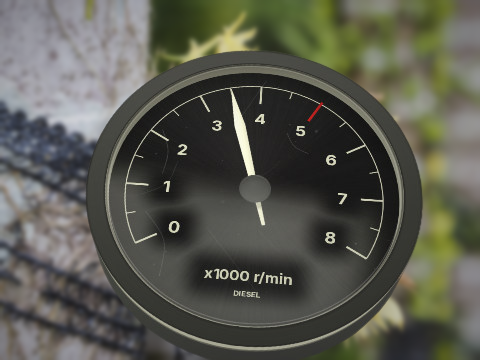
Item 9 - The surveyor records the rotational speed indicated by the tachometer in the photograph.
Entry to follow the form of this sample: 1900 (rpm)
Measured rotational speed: 3500 (rpm)
